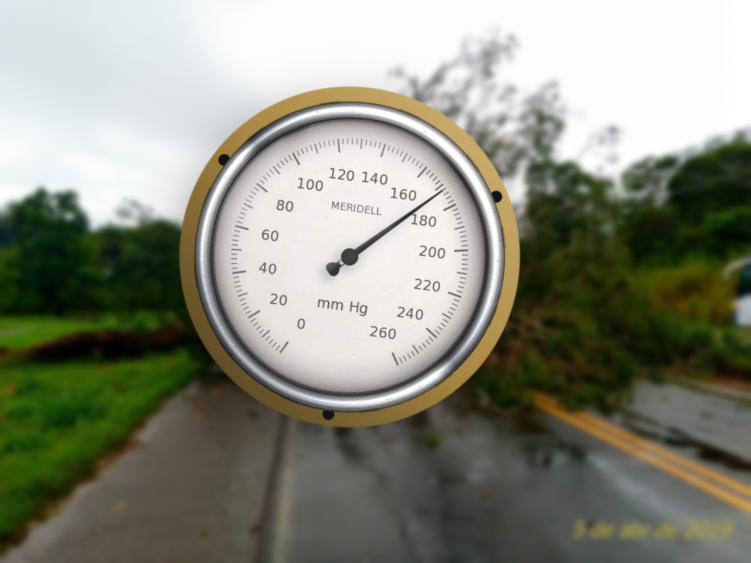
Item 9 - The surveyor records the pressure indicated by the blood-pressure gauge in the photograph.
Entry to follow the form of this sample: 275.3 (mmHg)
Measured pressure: 172 (mmHg)
